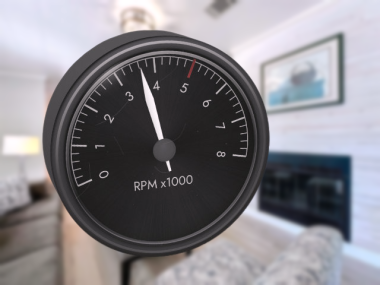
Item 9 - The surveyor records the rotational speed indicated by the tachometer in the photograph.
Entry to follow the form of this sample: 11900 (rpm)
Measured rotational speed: 3600 (rpm)
